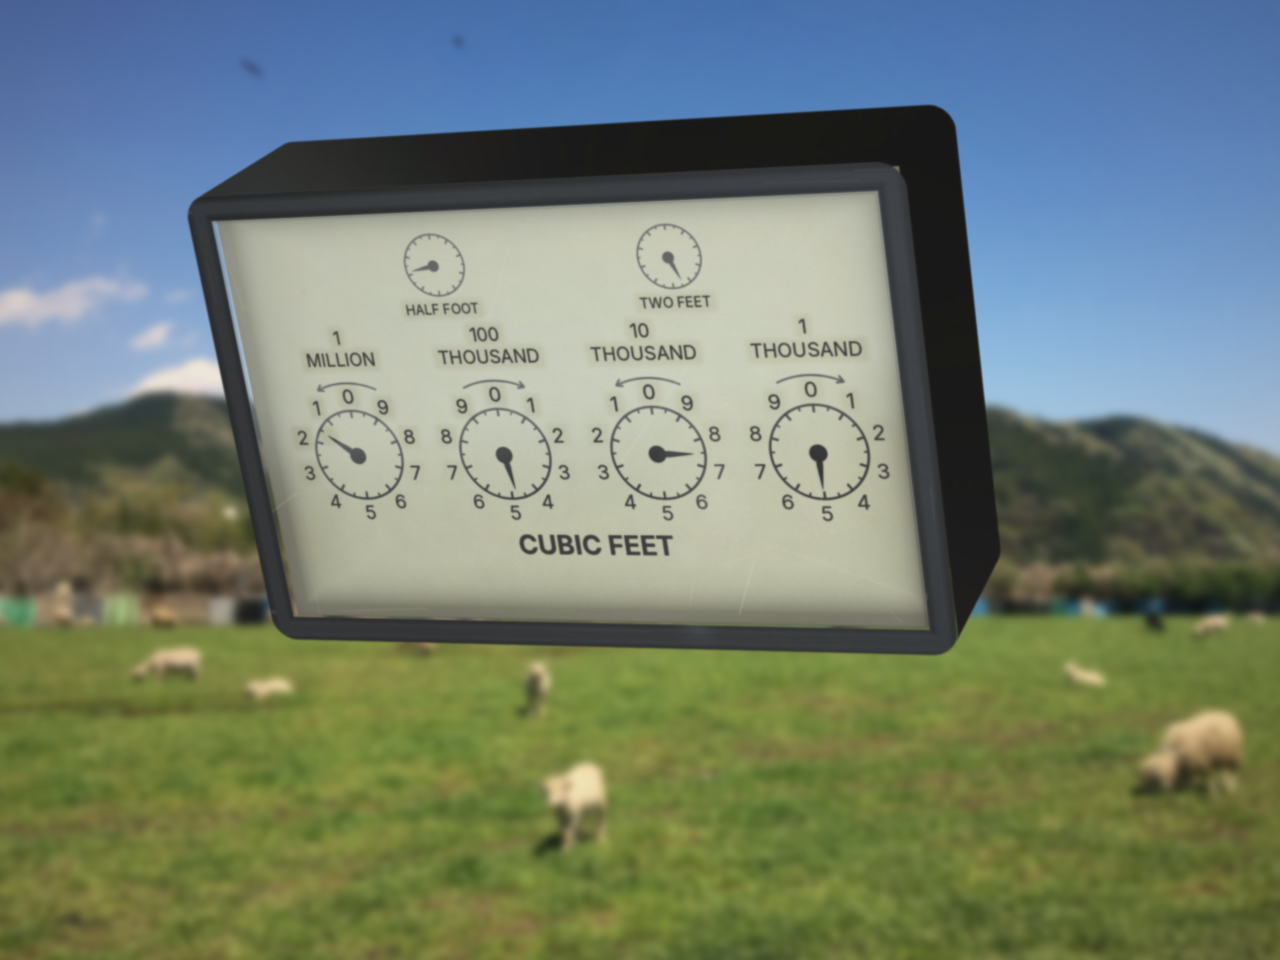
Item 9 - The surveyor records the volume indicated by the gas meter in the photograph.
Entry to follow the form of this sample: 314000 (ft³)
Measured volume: 147500 (ft³)
